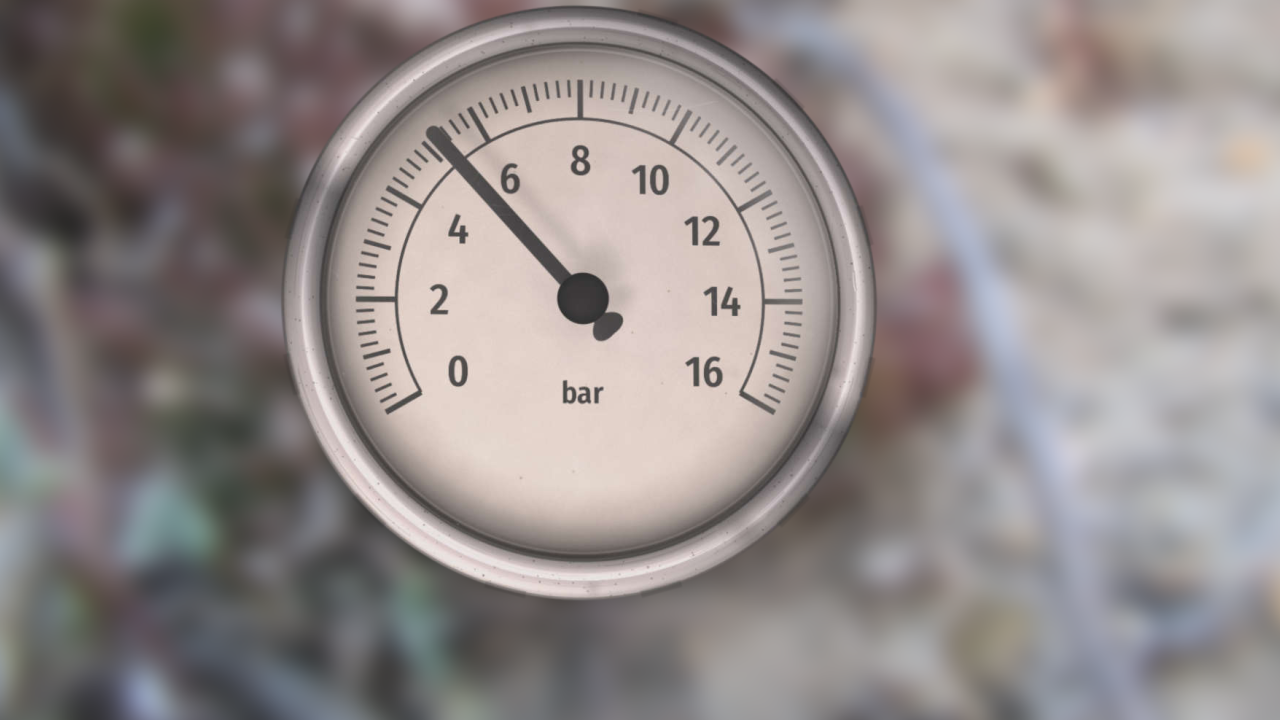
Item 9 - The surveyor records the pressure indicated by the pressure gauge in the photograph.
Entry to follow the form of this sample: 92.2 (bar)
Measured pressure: 5.2 (bar)
